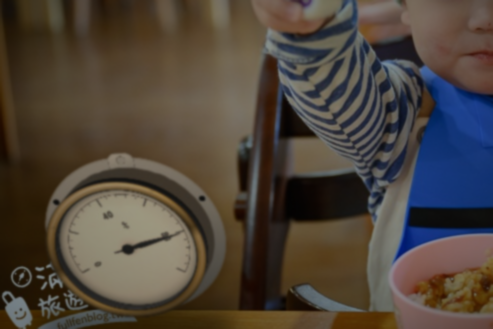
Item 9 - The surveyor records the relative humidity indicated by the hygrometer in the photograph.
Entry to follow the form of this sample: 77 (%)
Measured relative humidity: 80 (%)
